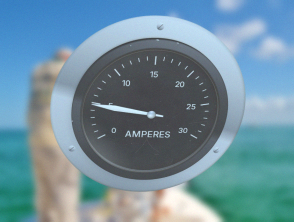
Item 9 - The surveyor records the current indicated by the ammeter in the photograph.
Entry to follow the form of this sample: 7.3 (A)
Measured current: 5 (A)
